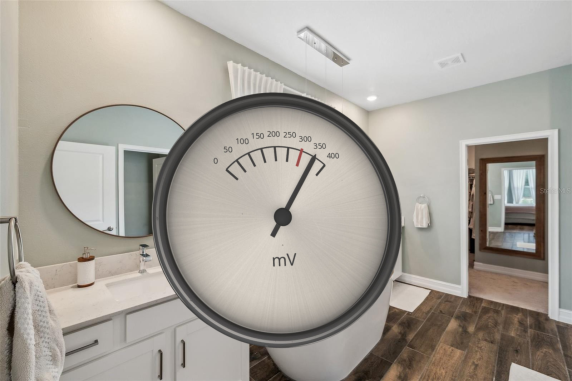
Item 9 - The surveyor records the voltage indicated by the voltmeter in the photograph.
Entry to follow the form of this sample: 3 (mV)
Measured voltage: 350 (mV)
